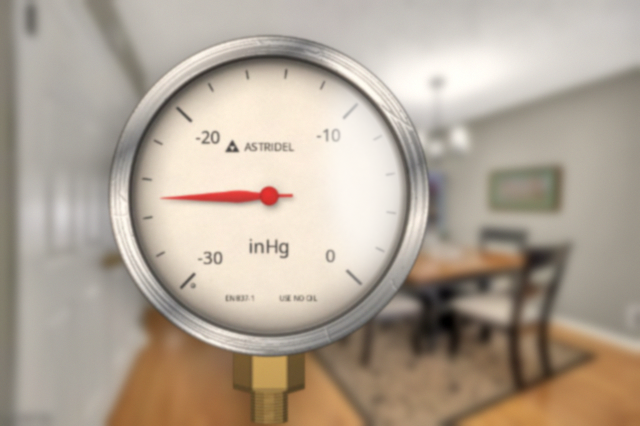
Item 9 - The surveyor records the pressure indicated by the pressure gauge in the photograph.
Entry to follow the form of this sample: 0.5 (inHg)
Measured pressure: -25 (inHg)
